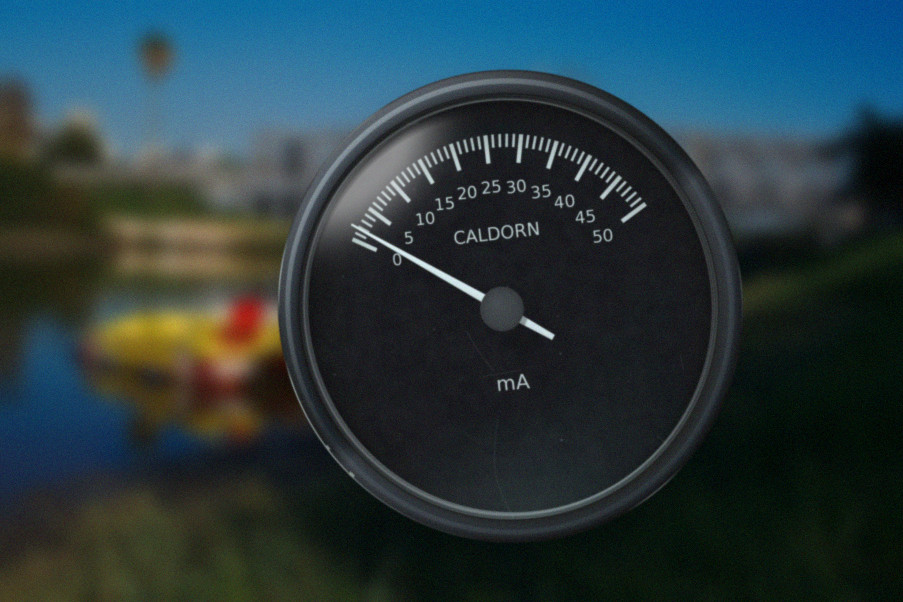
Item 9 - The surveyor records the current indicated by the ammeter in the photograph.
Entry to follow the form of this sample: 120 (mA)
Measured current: 2 (mA)
